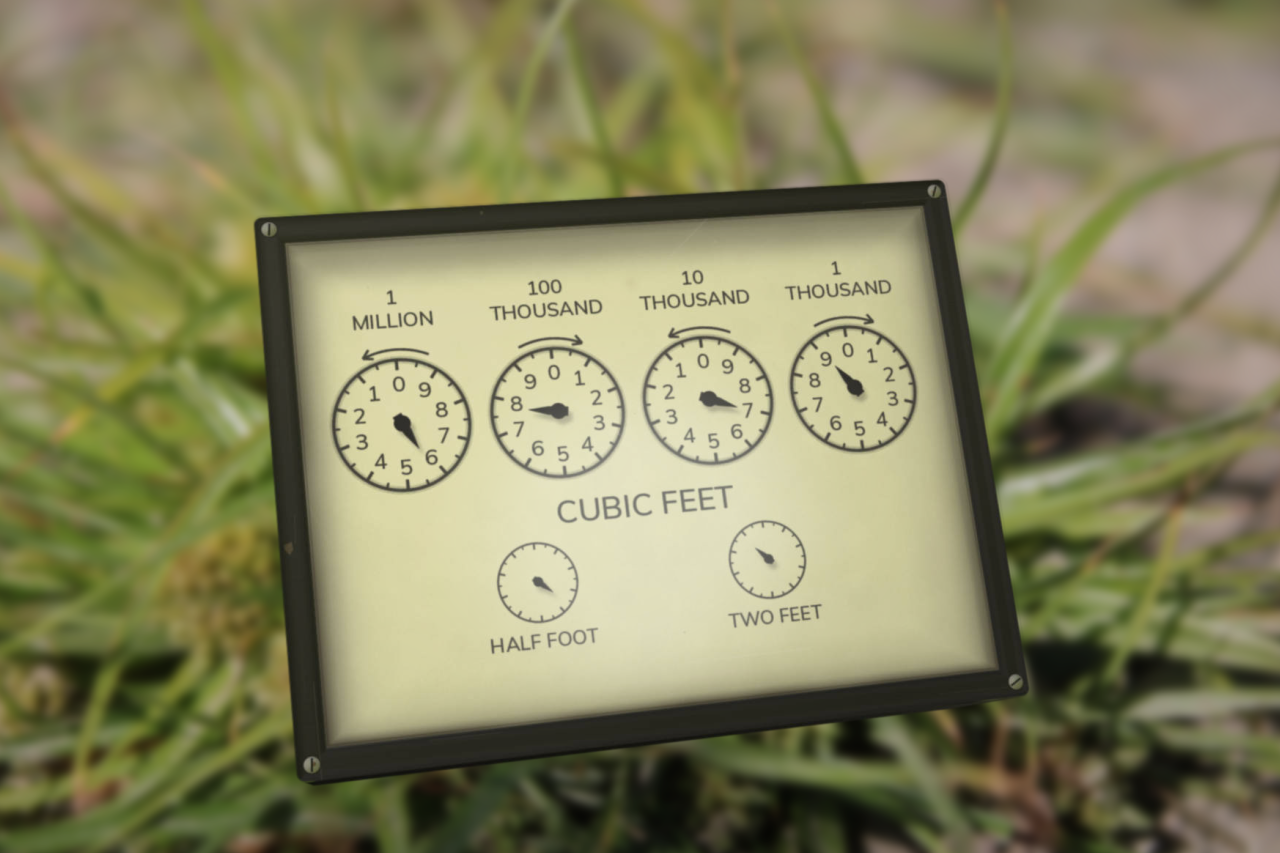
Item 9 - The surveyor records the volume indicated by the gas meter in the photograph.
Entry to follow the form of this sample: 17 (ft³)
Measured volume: 576900 (ft³)
